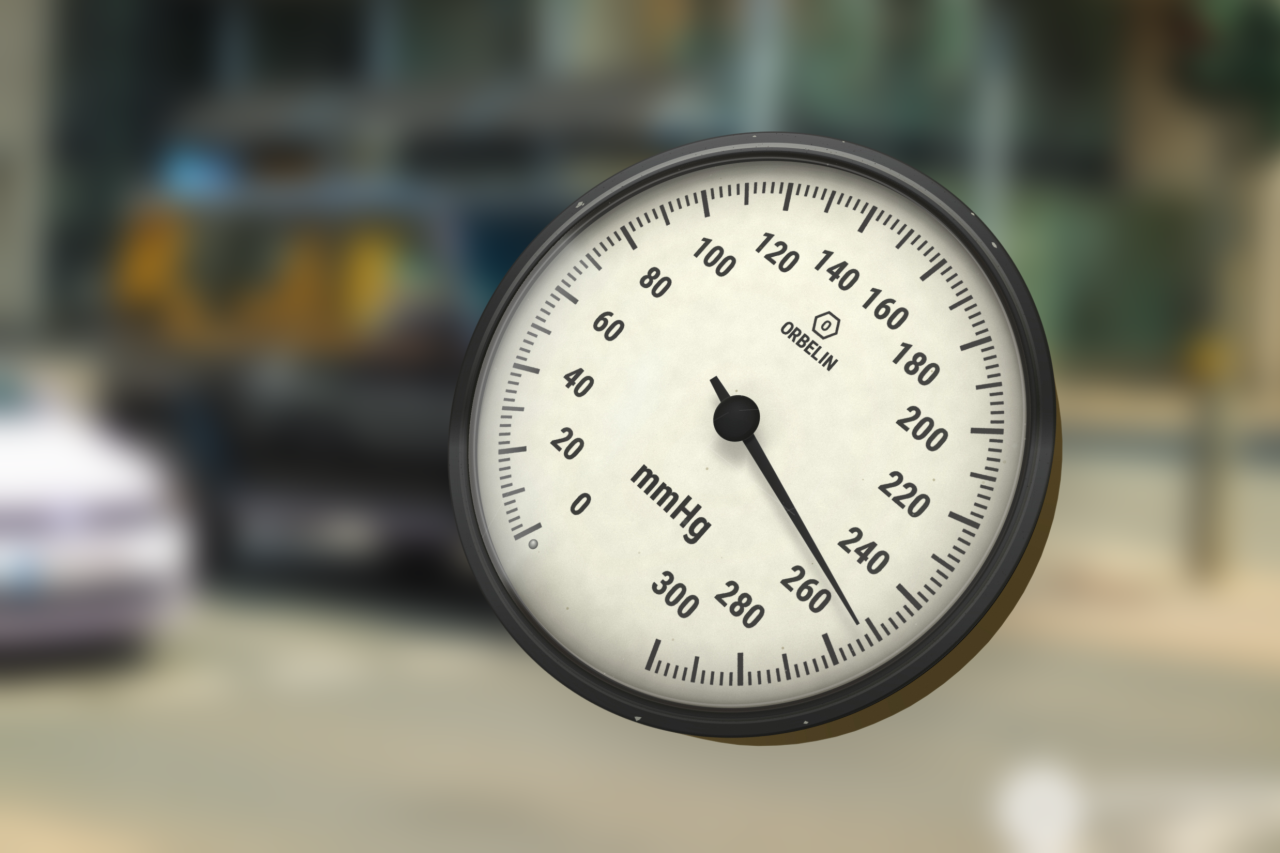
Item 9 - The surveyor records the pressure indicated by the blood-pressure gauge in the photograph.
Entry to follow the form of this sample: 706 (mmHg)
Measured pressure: 252 (mmHg)
